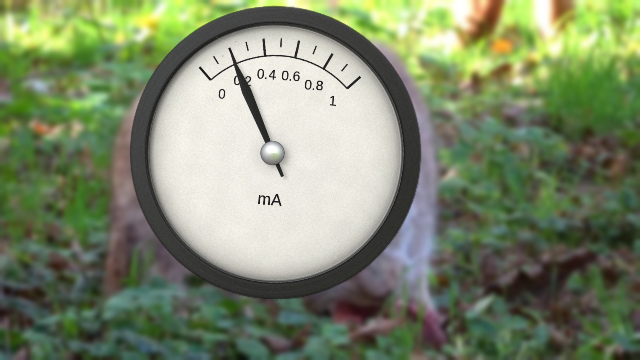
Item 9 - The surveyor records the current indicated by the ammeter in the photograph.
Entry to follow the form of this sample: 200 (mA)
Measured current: 0.2 (mA)
